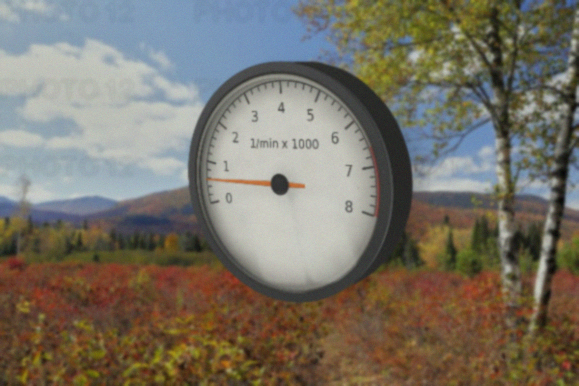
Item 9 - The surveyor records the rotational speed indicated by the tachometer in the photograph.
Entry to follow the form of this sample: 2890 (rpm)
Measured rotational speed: 600 (rpm)
